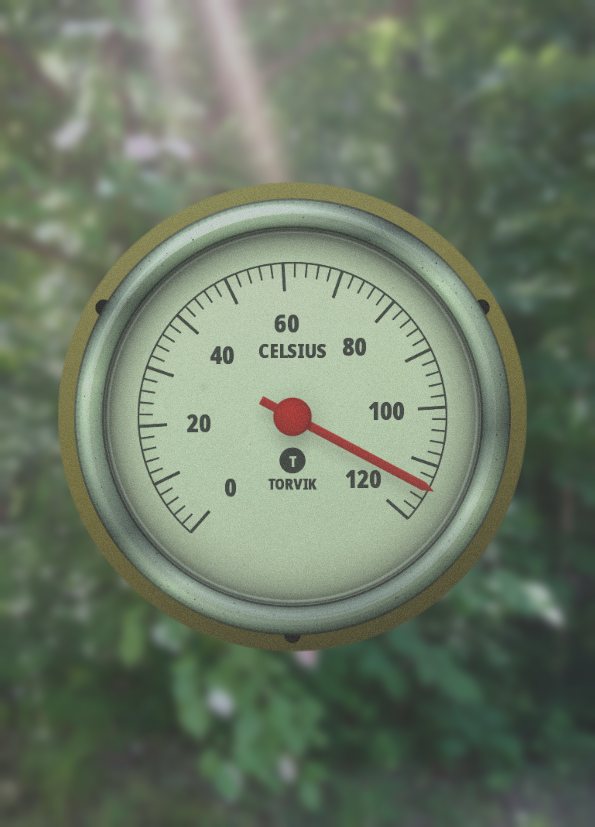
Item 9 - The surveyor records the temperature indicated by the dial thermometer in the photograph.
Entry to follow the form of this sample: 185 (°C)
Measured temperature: 114 (°C)
